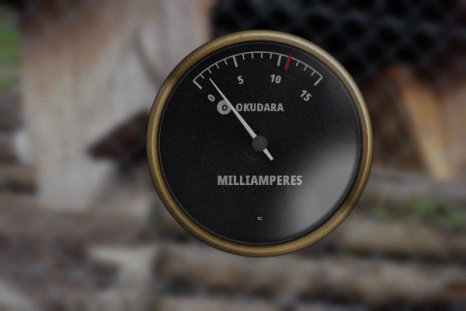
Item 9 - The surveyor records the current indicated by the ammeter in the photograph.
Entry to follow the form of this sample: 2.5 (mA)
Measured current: 1.5 (mA)
